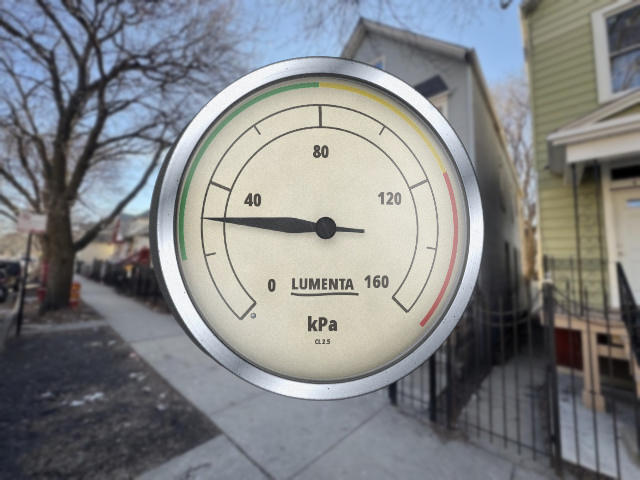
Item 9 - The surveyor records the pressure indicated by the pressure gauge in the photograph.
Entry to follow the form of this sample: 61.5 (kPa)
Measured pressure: 30 (kPa)
